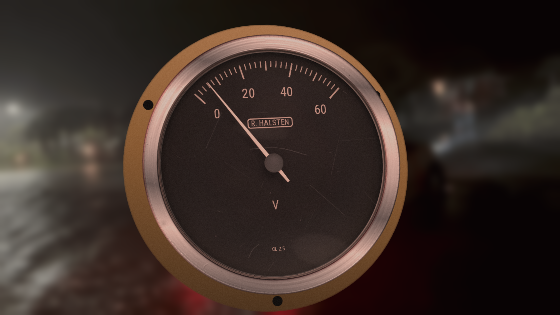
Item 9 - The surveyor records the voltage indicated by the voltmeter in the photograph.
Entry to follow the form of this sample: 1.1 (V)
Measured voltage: 6 (V)
